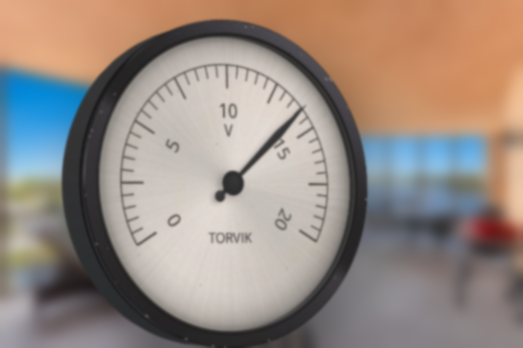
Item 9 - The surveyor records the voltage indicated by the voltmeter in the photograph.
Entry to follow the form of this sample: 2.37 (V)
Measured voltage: 14 (V)
